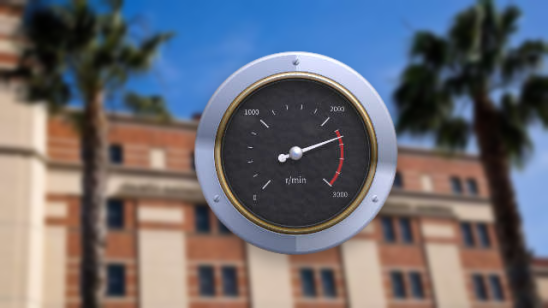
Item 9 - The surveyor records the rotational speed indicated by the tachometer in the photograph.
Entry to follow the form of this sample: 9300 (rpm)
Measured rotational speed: 2300 (rpm)
